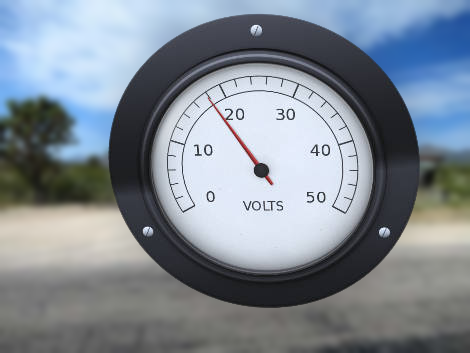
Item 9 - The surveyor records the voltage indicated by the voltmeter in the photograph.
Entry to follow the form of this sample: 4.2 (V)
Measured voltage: 18 (V)
